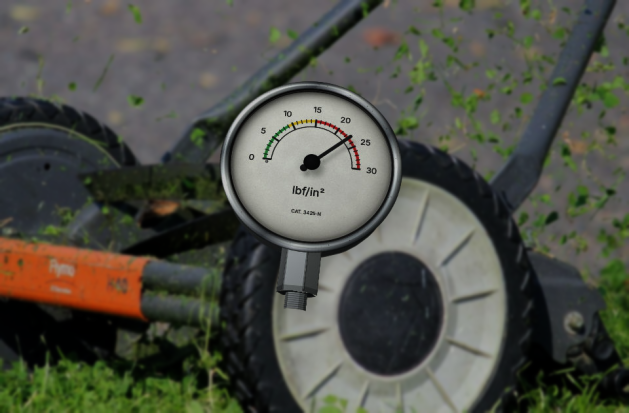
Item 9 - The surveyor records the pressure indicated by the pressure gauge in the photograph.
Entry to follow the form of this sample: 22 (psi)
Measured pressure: 23 (psi)
